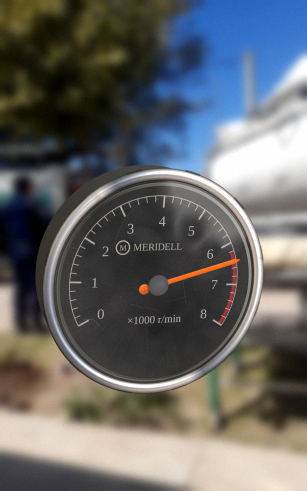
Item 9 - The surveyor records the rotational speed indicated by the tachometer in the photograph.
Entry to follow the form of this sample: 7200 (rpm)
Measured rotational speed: 6400 (rpm)
